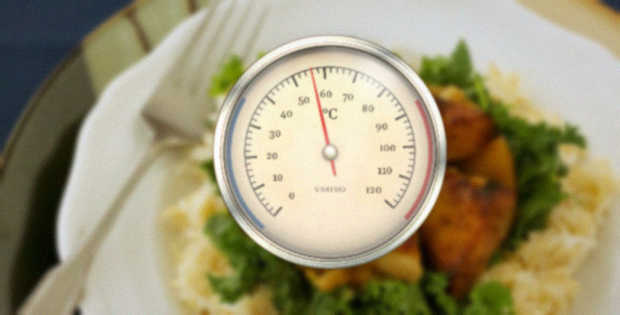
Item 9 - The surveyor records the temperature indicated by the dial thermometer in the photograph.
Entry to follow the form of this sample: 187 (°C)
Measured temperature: 56 (°C)
